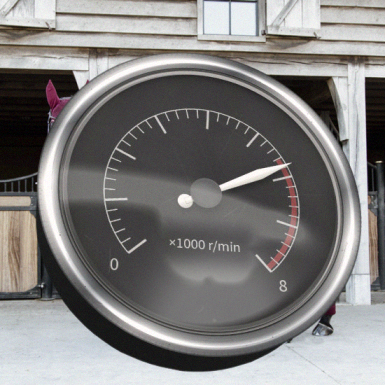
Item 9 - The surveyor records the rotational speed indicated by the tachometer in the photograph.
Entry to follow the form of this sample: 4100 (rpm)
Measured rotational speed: 5800 (rpm)
